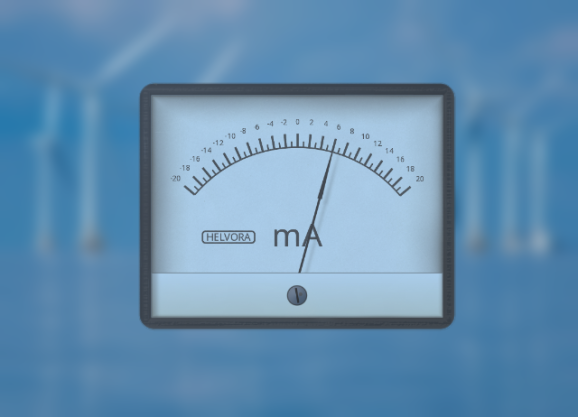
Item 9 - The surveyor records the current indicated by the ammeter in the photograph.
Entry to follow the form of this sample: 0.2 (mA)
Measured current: 6 (mA)
